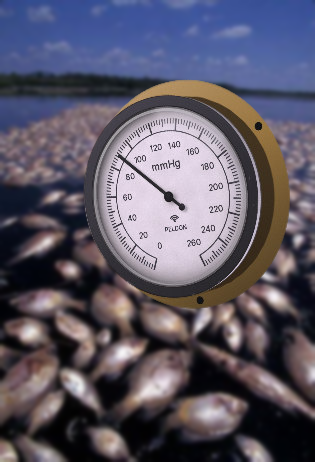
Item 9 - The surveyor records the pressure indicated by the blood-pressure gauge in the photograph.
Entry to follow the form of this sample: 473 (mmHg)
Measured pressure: 90 (mmHg)
